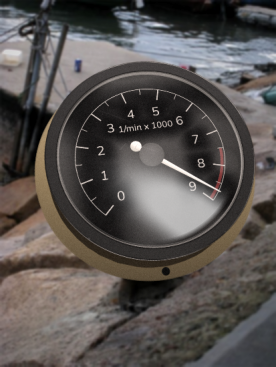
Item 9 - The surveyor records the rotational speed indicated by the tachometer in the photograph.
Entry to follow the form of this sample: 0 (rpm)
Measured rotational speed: 8750 (rpm)
